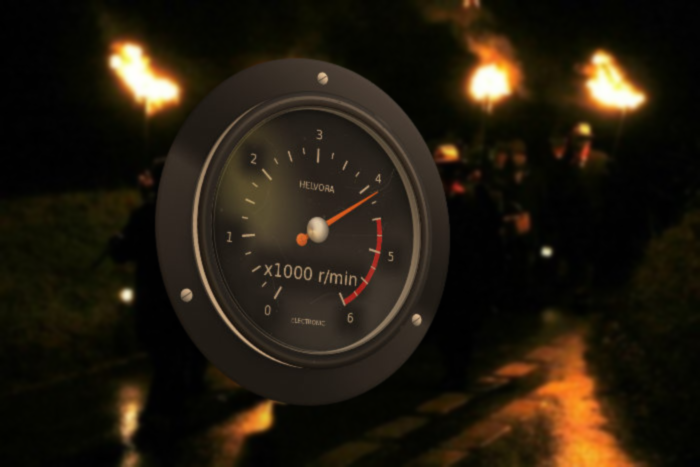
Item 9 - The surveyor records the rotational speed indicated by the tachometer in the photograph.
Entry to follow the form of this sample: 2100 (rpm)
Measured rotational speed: 4125 (rpm)
